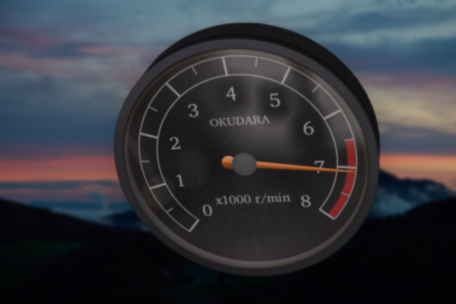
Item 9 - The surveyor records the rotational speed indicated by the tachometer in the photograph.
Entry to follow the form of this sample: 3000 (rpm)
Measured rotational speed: 7000 (rpm)
